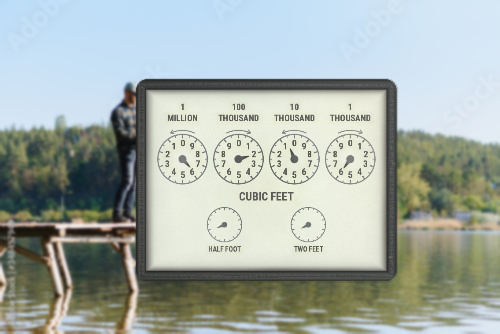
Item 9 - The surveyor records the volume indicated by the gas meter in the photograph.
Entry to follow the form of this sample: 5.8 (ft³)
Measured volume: 620600 (ft³)
